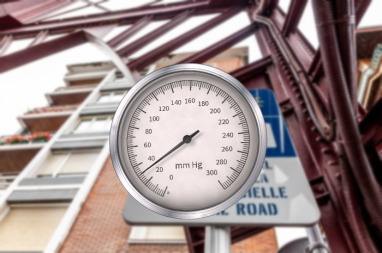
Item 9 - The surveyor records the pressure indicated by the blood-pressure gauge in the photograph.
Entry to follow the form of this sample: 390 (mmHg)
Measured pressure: 30 (mmHg)
